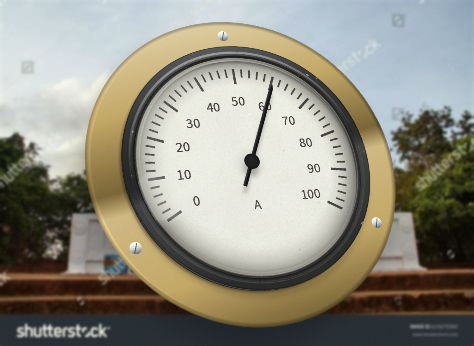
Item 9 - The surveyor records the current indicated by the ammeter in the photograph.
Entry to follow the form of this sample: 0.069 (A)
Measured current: 60 (A)
